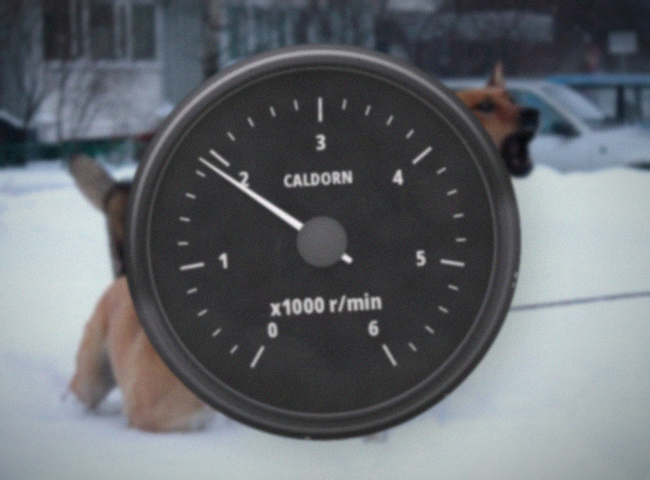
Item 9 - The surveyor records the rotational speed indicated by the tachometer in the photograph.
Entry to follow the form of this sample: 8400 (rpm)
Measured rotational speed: 1900 (rpm)
